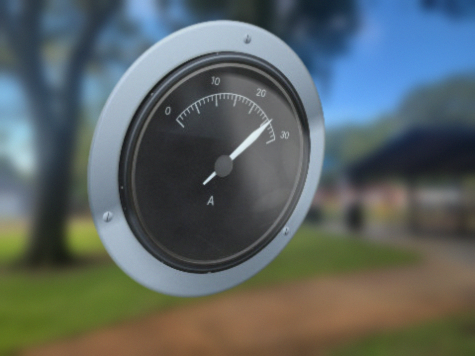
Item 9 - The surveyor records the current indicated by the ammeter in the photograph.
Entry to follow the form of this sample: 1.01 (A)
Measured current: 25 (A)
